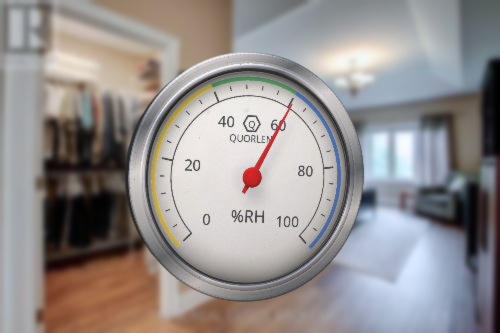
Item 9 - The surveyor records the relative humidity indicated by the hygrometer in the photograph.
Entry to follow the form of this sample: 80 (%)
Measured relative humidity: 60 (%)
